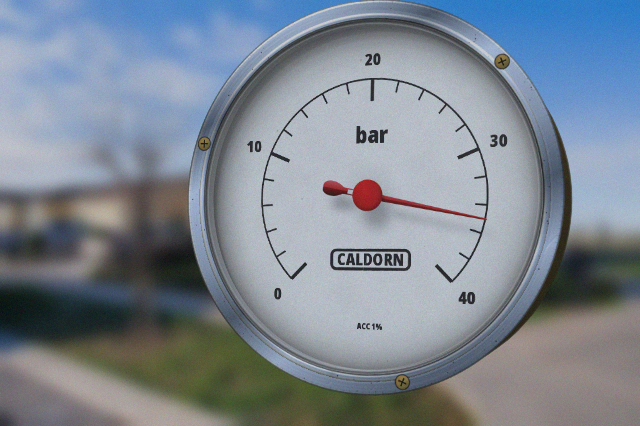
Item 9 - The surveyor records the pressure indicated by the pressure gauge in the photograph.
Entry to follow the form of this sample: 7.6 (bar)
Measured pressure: 35 (bar)
